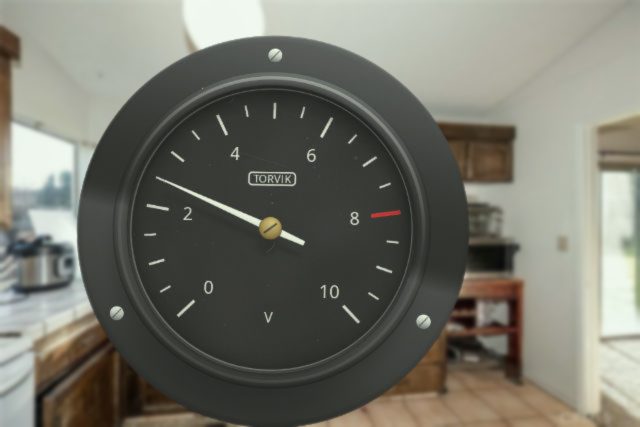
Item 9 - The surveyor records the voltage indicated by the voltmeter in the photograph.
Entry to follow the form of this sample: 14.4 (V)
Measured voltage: 2.5 (V)
